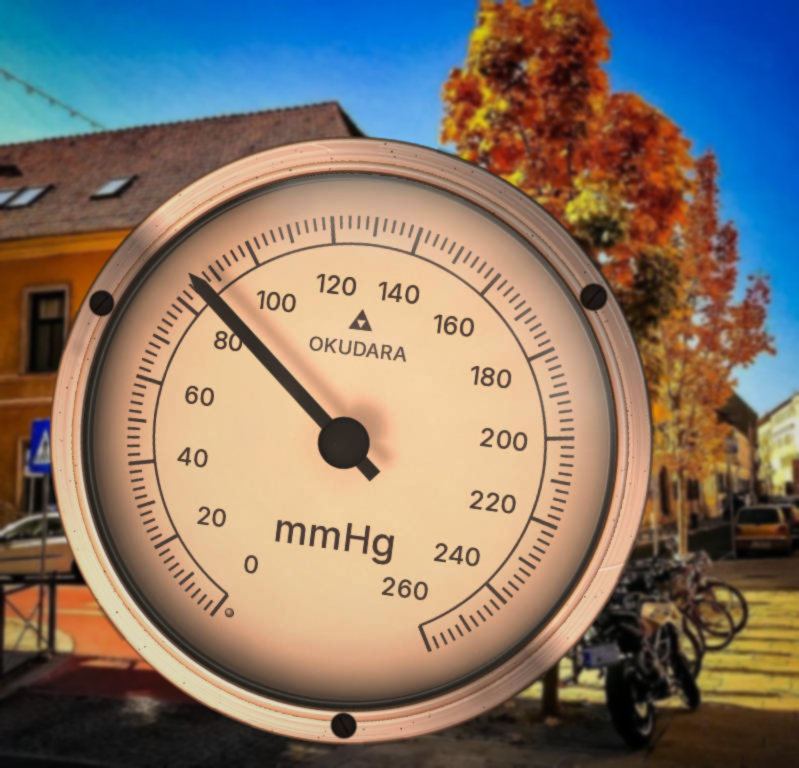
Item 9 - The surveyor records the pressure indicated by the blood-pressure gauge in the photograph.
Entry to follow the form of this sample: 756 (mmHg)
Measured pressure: 86 (mmHg)
